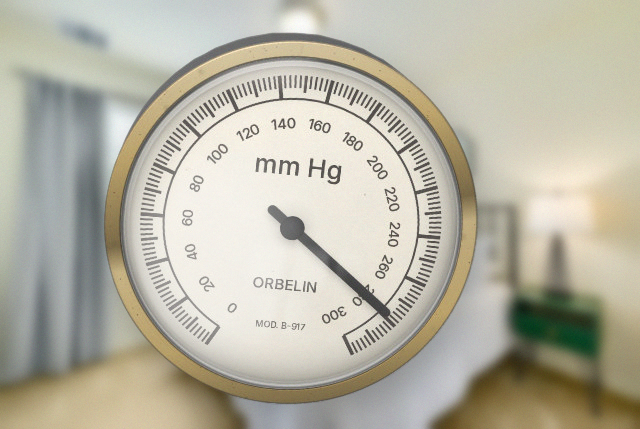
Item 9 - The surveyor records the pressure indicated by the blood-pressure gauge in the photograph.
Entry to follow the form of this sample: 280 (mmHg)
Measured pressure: 278 (mmHg)
